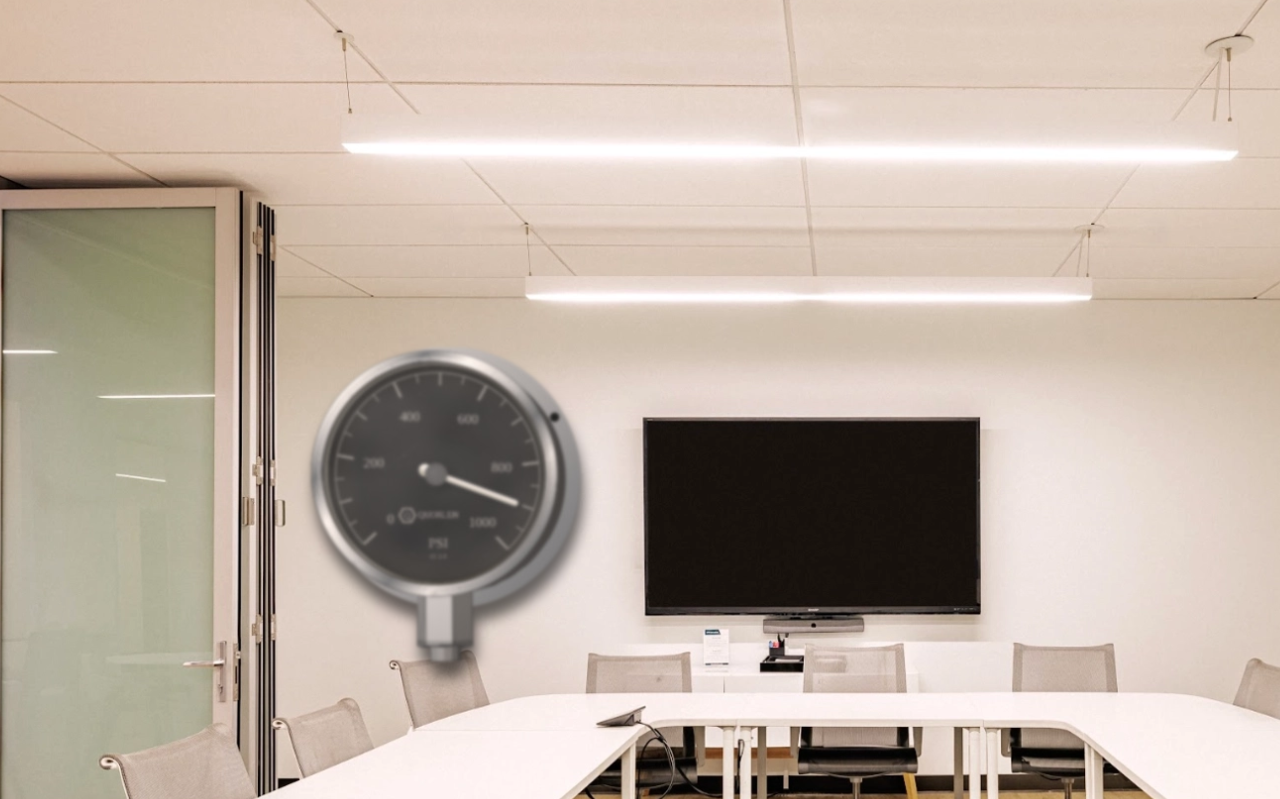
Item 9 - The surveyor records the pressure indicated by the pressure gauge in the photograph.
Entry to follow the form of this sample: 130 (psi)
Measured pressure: 900 (psi)
